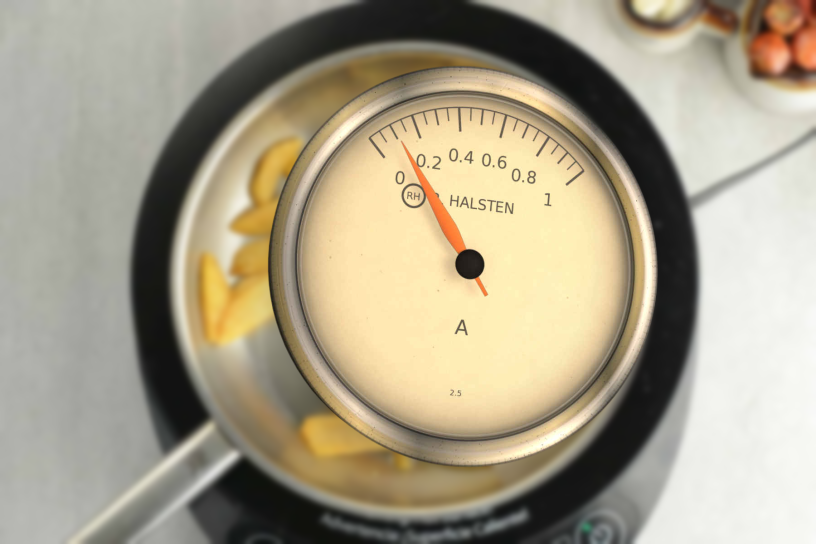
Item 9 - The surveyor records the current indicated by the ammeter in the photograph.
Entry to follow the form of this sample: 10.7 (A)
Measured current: 0.1 (A)
